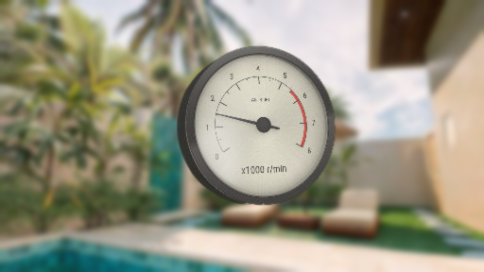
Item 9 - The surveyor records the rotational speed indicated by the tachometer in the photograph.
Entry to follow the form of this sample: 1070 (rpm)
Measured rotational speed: 1500 (rpm)
